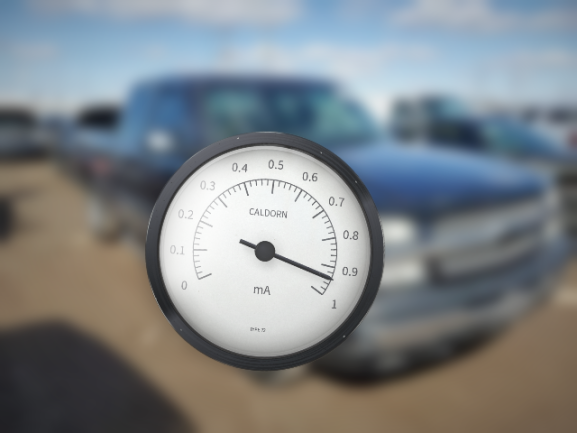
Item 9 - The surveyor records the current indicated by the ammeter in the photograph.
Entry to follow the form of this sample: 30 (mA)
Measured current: 0.94 (mA)
